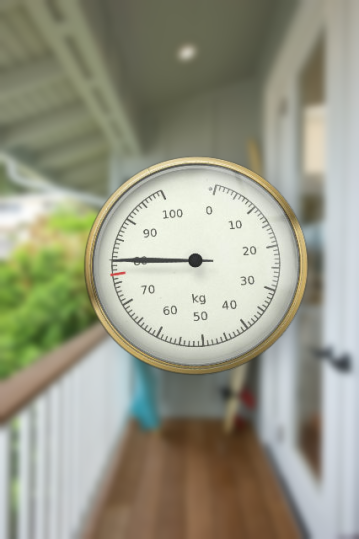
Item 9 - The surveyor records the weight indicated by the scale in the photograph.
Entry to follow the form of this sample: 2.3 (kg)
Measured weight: 80 (kg)
